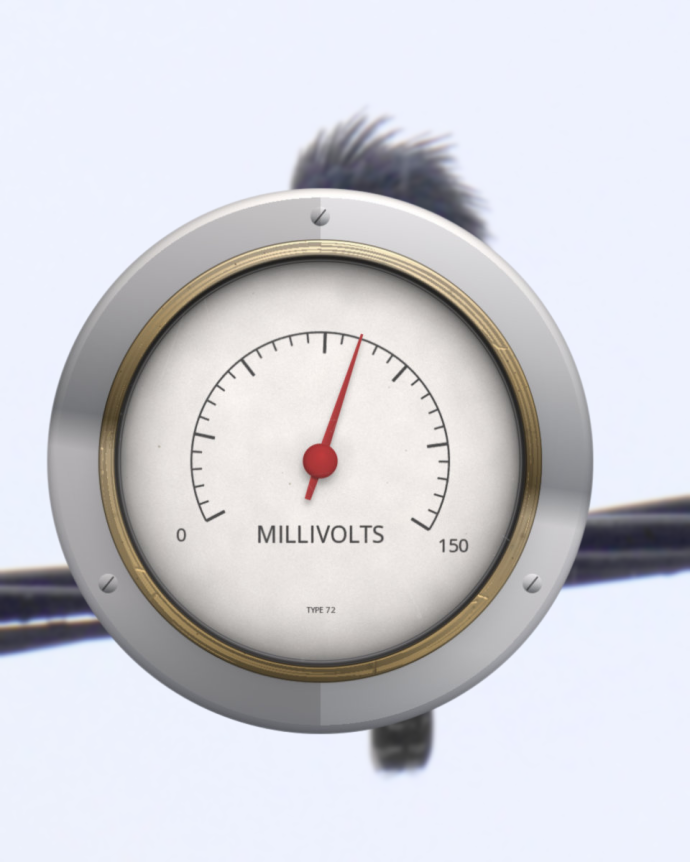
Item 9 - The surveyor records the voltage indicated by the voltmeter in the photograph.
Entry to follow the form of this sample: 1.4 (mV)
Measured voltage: 85 (mV)
